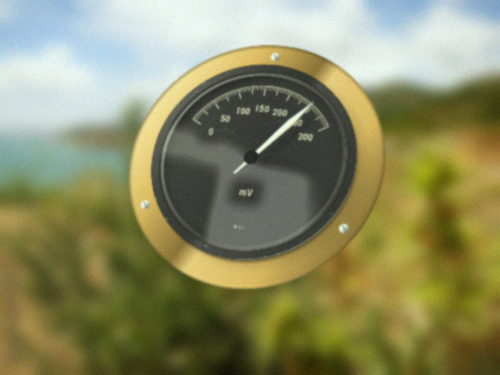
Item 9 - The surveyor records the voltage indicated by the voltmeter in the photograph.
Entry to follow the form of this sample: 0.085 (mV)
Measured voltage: 250 (mV)
